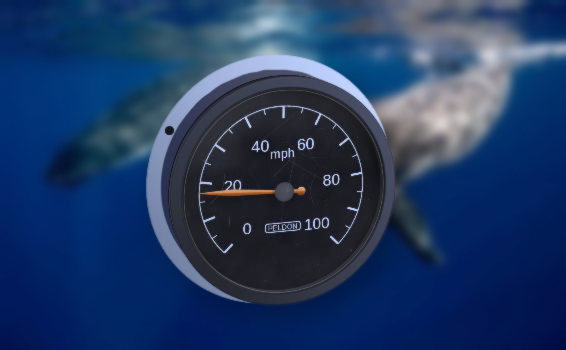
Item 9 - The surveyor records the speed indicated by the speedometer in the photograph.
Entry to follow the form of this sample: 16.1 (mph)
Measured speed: 17.5 (mph)
